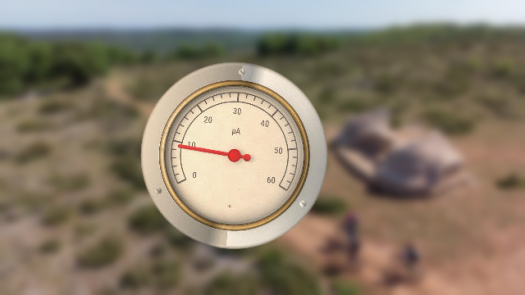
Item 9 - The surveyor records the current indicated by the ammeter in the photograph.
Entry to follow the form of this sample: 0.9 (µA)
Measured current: 9 (µA)
